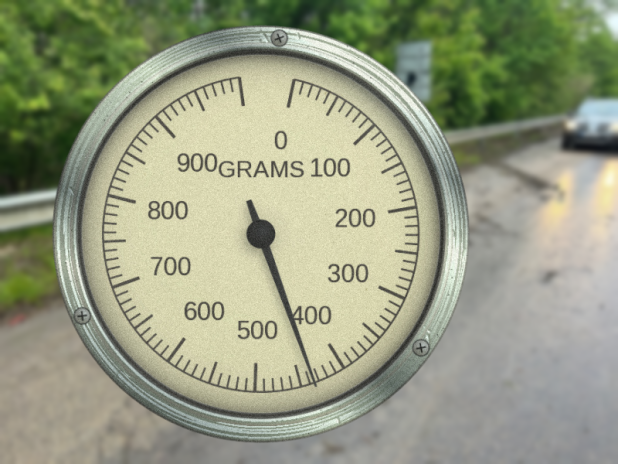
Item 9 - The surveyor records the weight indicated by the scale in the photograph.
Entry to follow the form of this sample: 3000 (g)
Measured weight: 435 (g)
